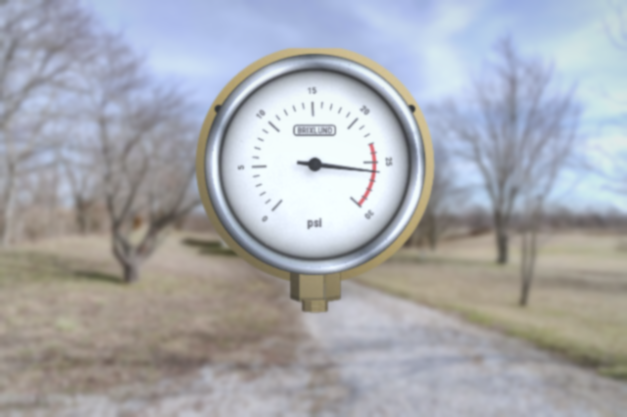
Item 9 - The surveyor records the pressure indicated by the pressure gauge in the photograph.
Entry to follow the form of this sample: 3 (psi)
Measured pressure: 26 (psi)
